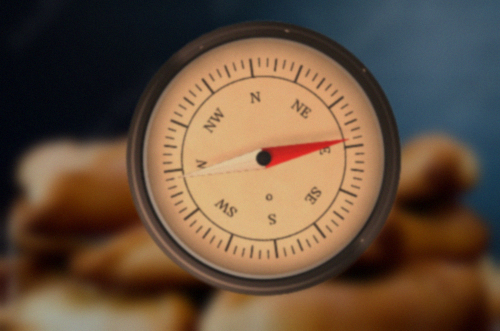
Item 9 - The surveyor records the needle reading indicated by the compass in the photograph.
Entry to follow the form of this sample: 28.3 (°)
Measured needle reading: 85 (°)
